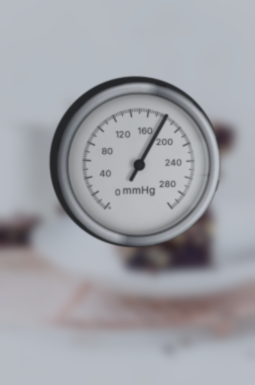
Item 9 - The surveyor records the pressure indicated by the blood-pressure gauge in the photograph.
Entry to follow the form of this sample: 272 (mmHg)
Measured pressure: 180 (mmHg)
